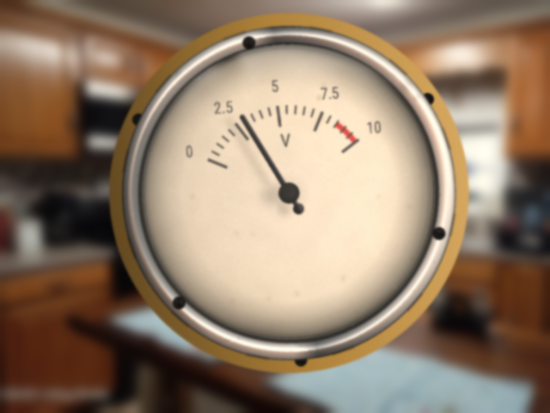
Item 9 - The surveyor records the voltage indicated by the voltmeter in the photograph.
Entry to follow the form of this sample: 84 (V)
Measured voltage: 3 (V)
